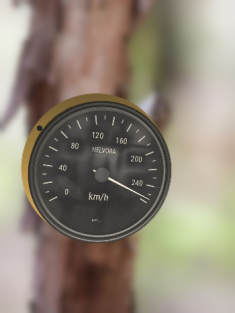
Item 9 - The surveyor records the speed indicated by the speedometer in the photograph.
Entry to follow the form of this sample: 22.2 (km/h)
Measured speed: 255 (km/h)
